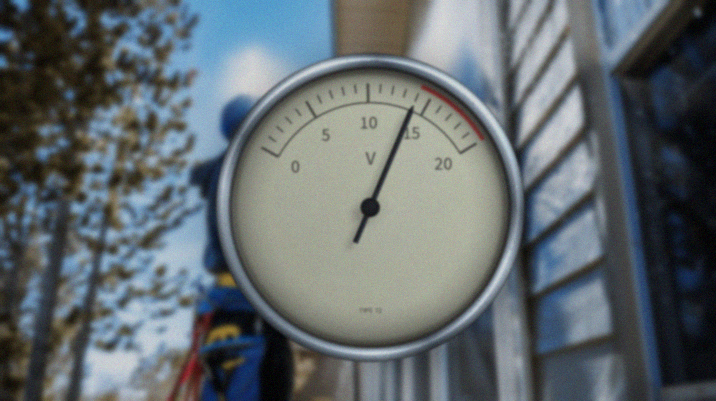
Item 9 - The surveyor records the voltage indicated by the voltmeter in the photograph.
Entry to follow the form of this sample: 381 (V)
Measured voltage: 14 (V)
